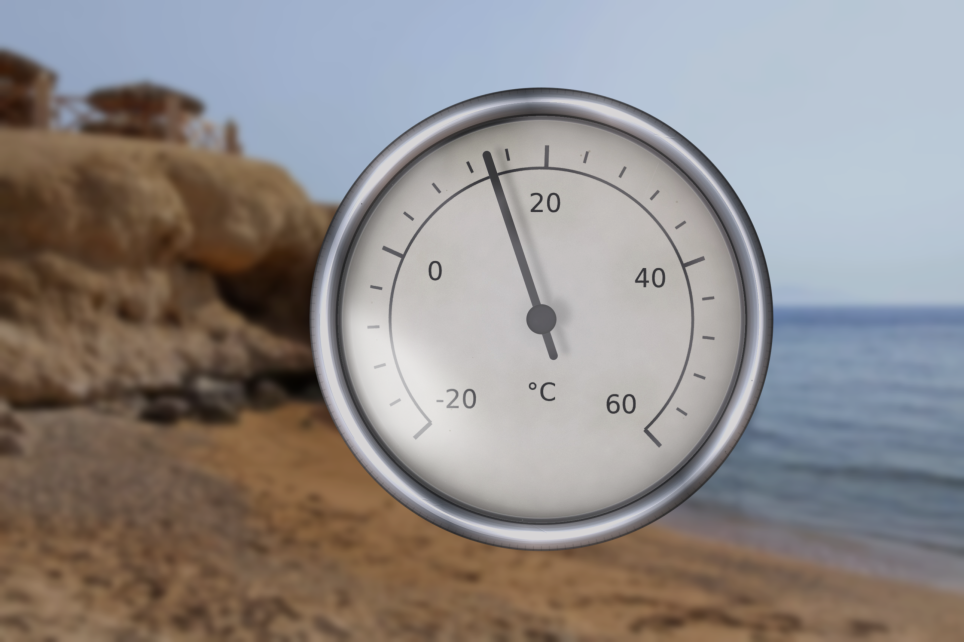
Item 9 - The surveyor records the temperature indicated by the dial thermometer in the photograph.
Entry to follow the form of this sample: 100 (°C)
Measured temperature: 14 (°C)
